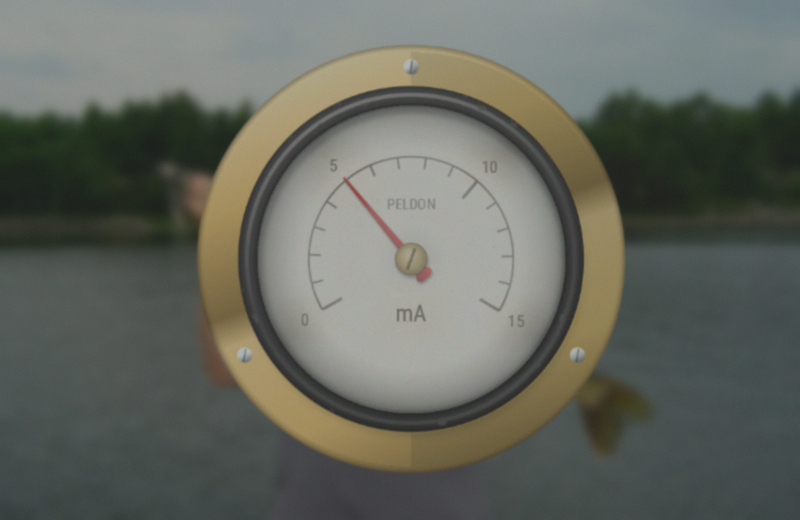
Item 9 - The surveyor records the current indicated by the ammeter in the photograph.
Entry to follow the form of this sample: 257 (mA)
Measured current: 5 (mA)
